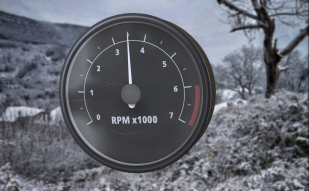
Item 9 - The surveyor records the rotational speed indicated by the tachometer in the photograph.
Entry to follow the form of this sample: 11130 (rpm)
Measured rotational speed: 3500 (rpm)
